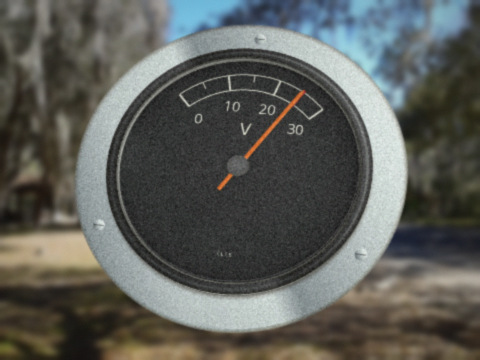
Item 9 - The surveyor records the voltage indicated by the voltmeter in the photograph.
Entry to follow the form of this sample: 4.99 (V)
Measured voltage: 25 (V)
